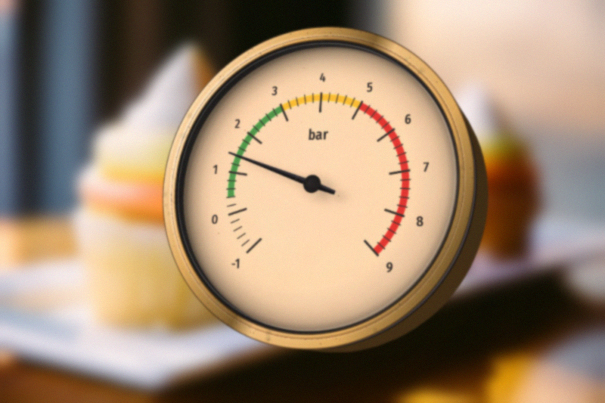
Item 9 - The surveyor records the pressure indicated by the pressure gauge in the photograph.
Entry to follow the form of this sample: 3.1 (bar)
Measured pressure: 1.4 (bar)
